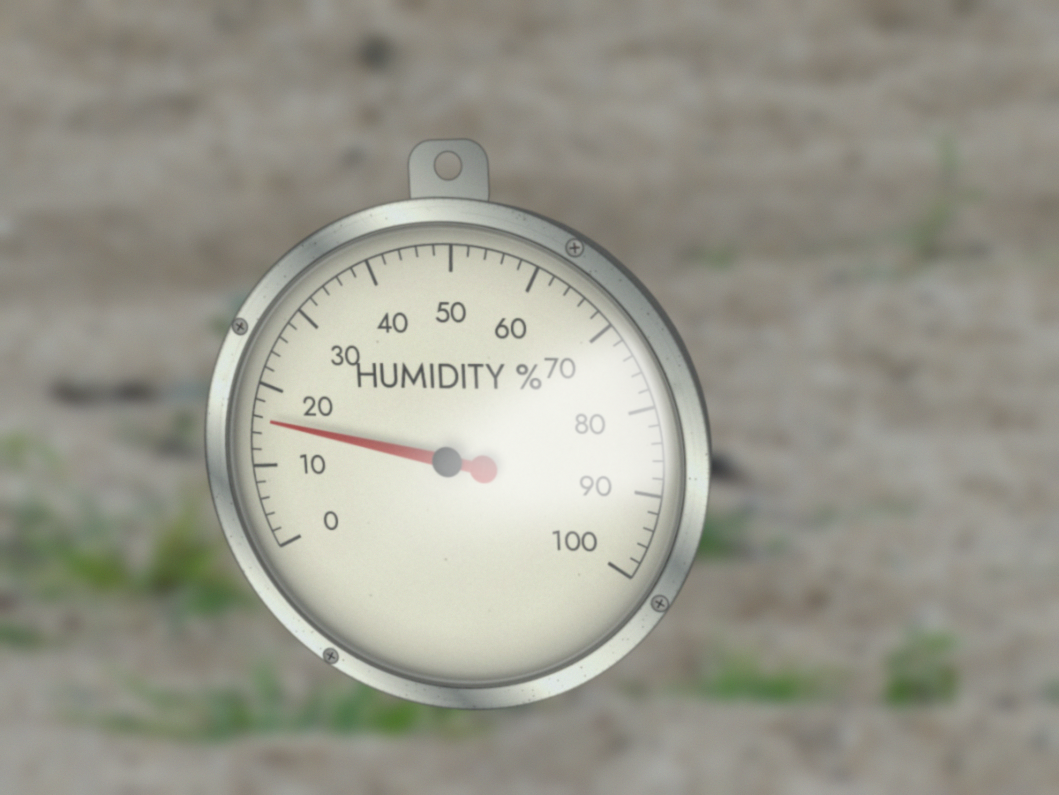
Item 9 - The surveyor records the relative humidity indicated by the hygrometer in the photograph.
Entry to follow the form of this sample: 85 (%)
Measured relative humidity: 16 (%)
